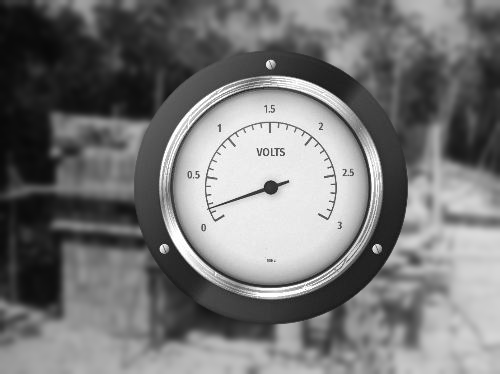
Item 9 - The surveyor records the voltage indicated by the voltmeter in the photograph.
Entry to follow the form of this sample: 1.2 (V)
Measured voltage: 0.15 (V)
